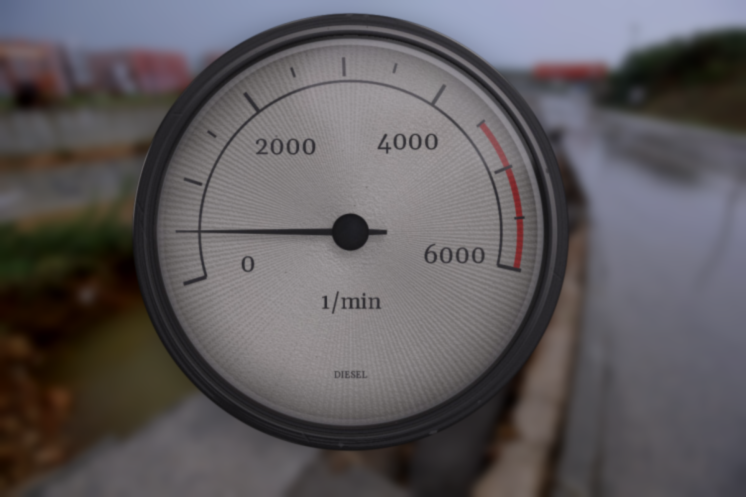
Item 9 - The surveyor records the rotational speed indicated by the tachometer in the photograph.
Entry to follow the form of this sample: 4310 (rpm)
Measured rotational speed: 500 (rpm)
